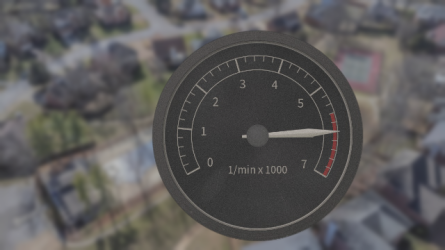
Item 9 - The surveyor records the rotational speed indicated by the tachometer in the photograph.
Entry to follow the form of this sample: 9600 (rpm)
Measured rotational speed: 6000 (rpm)
